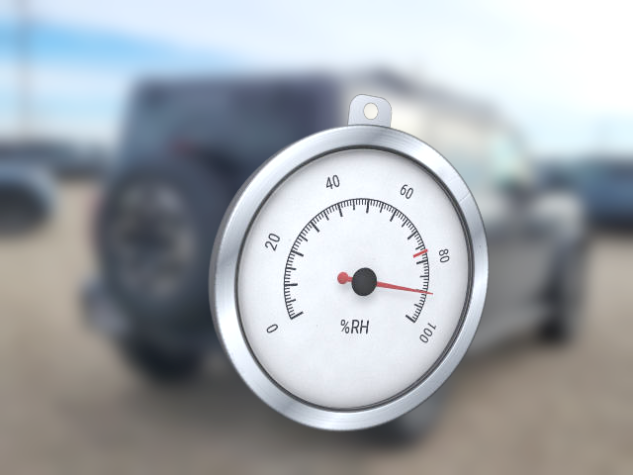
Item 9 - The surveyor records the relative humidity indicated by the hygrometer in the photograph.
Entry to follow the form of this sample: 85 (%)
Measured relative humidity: 90 (%)
